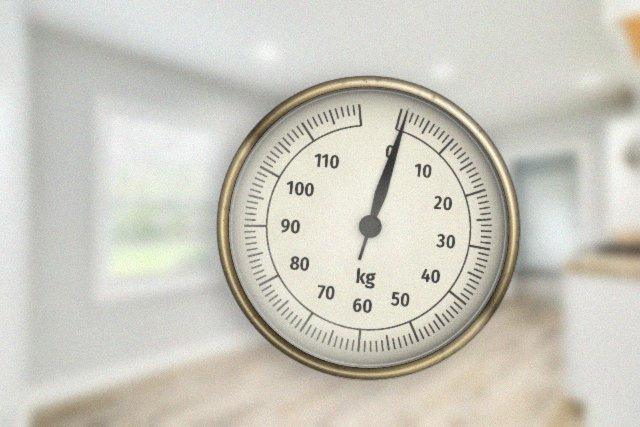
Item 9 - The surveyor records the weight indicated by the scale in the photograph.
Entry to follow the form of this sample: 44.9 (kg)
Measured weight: 1 (kg)
